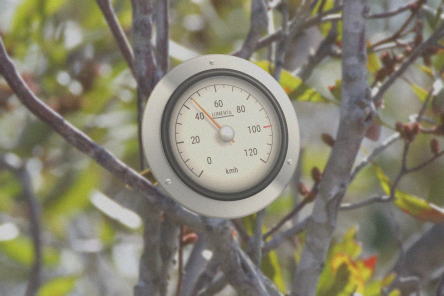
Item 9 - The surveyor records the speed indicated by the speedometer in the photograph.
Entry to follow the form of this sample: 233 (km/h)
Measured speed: 45 (km/h)
